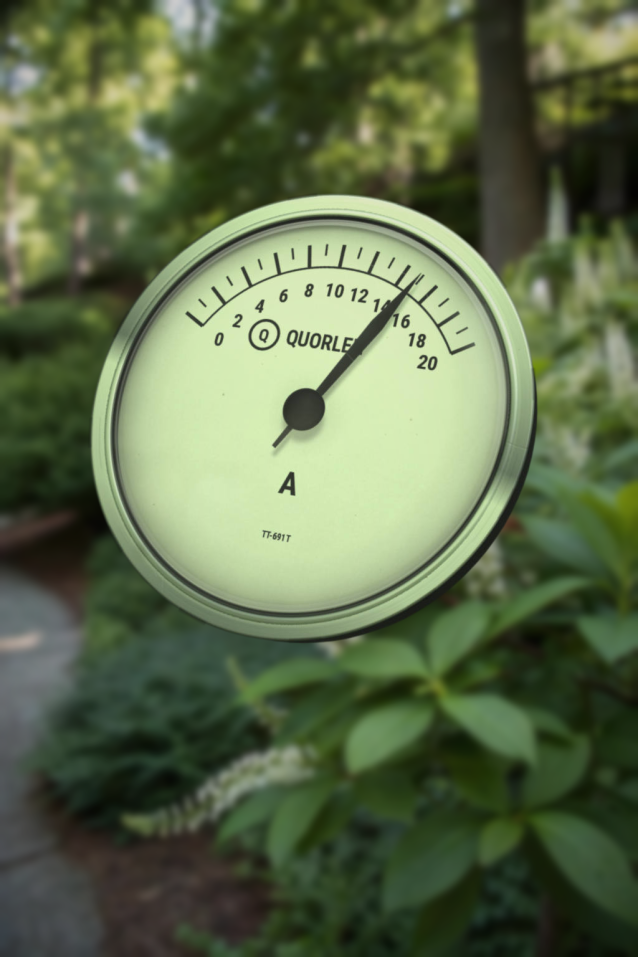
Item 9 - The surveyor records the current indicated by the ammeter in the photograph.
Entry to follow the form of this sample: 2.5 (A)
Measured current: 15 (A)
